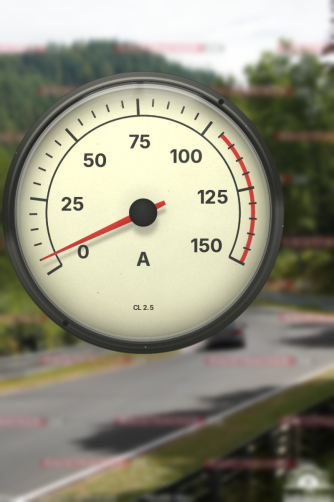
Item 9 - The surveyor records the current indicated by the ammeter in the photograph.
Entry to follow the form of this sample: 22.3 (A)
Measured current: 5 (A)
